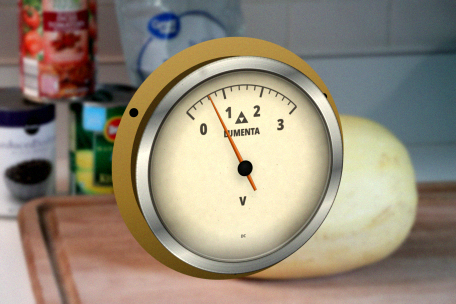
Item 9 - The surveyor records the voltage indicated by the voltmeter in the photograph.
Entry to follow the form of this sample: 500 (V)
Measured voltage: 0.6 (V)
